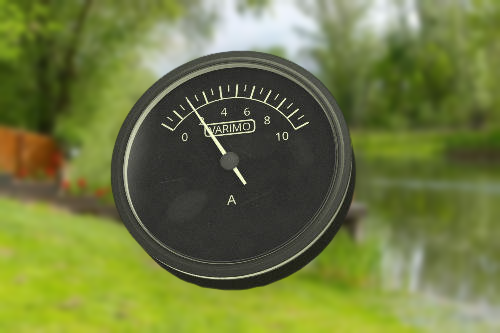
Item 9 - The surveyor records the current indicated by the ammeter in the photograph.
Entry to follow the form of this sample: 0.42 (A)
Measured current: 2 (A)
